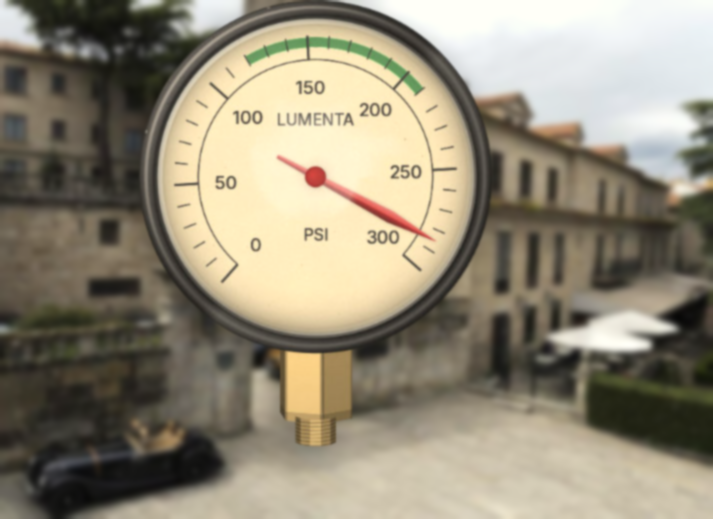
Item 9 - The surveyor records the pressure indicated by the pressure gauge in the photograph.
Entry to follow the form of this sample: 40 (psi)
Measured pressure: 285 (psi)
